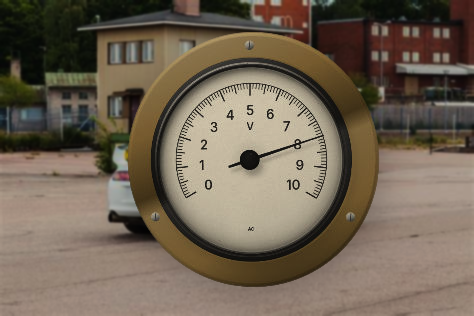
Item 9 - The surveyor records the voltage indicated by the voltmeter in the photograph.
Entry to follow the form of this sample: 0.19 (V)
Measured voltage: 8 (V)
